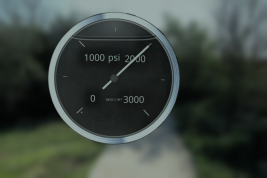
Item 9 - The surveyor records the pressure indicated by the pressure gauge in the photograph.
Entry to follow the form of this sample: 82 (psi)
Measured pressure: 2000 (psi)
